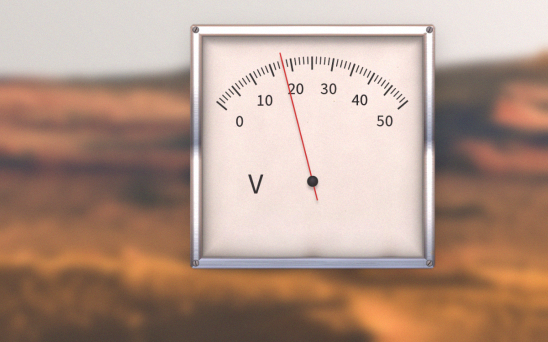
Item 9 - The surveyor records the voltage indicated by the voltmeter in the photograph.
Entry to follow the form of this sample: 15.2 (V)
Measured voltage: 18 (V)
